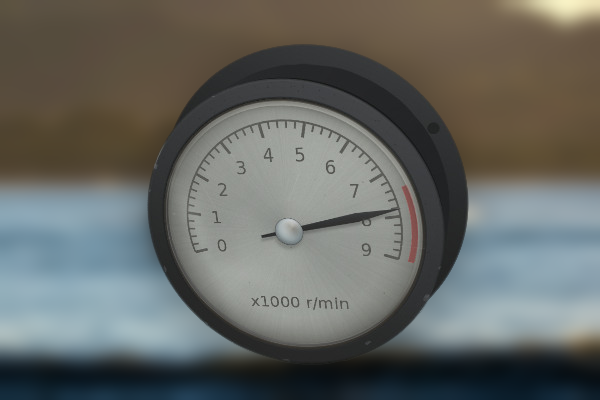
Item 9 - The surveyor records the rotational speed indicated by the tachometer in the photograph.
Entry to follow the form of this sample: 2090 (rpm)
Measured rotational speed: 7800 (rpm)
